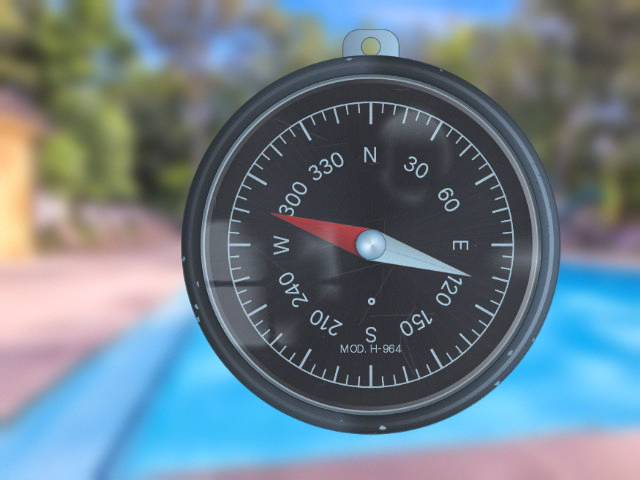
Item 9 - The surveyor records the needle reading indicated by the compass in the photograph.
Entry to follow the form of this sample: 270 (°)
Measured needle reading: 287.5 (°)
